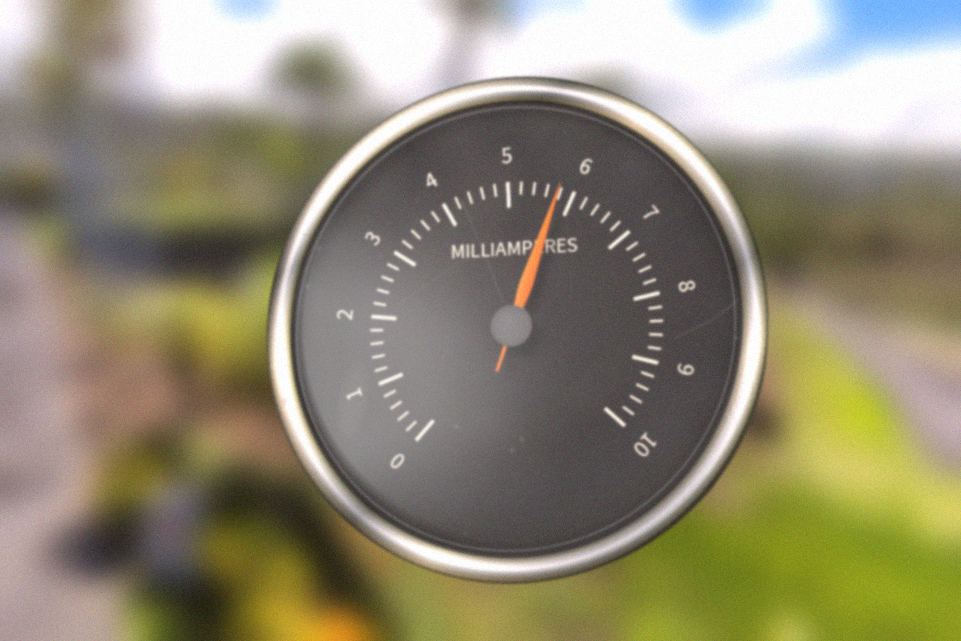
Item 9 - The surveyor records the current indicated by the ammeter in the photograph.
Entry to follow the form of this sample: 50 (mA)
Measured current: 5.8 (mA)
